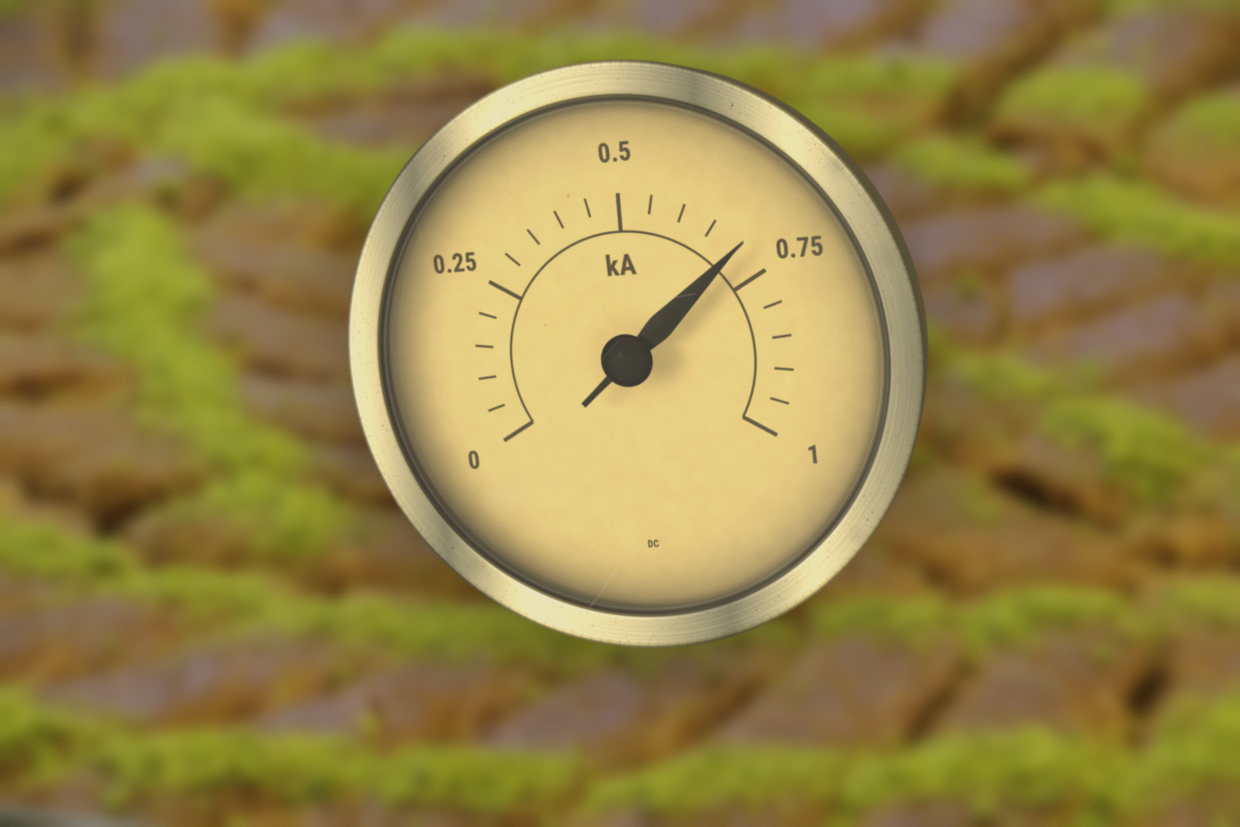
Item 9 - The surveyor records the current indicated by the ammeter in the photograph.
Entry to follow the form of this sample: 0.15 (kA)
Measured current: 0.7 (kA)
